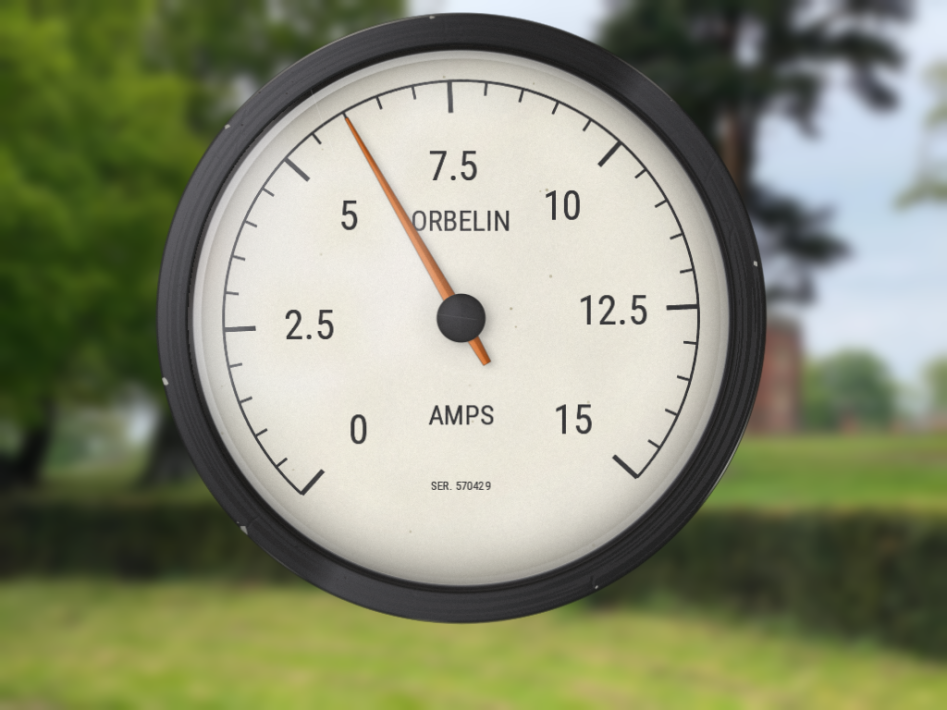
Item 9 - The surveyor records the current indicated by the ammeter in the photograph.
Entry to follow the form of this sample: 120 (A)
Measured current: 6 (A)
